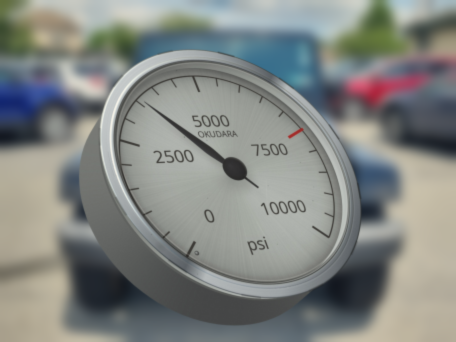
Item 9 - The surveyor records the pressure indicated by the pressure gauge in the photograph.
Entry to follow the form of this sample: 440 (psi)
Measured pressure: 3500 (psi)
